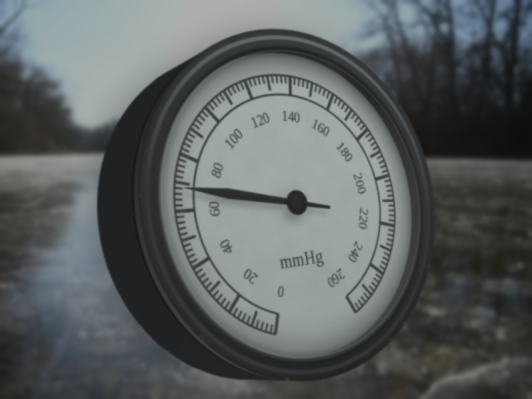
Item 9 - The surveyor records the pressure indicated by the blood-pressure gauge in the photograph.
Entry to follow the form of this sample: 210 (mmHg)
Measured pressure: 68 (mmHg)
